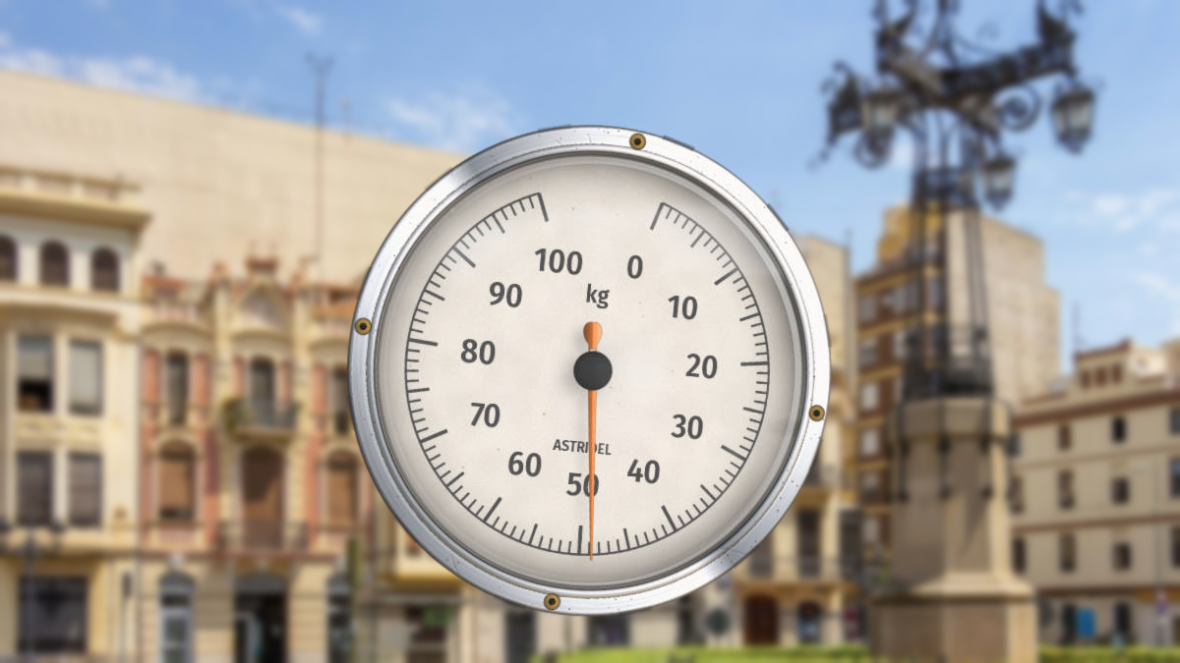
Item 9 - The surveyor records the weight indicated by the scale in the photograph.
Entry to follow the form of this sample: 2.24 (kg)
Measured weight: 49 (kg)
